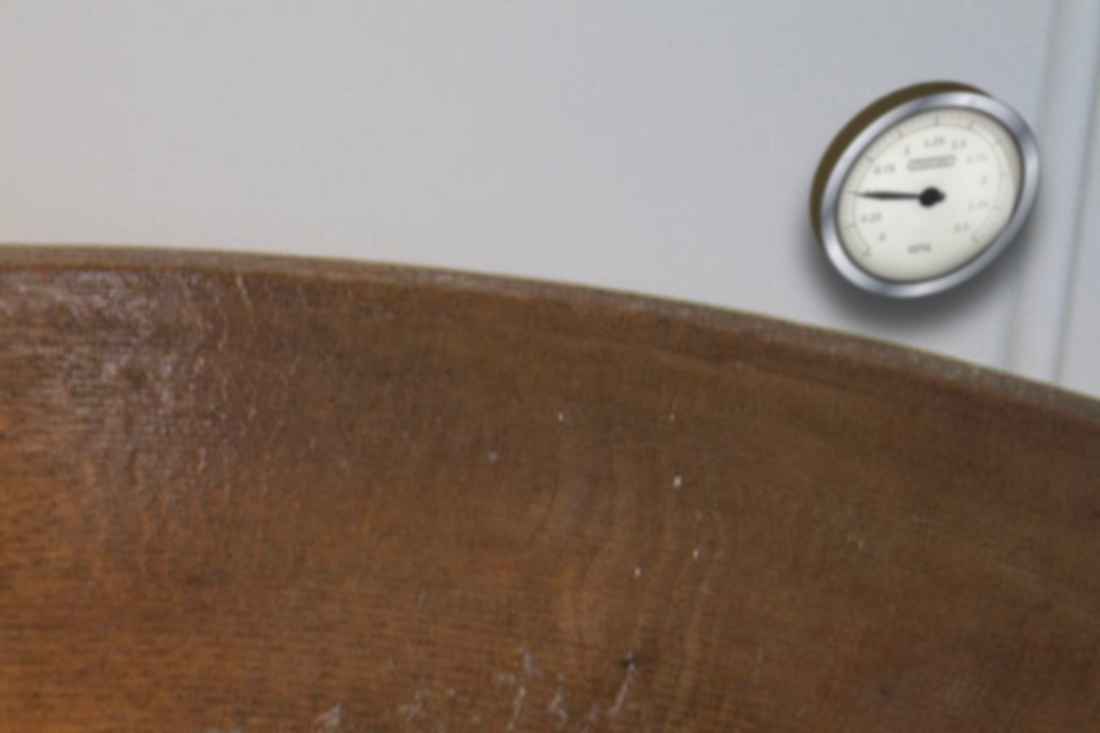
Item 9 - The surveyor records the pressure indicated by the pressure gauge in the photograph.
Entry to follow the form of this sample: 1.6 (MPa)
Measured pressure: 0.5 (MPa)
